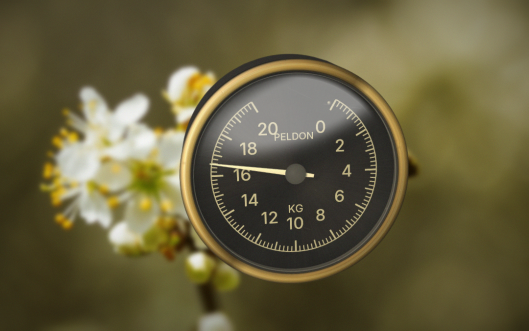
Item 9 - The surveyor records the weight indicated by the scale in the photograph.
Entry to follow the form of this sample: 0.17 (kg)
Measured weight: 16.6 (kg)
